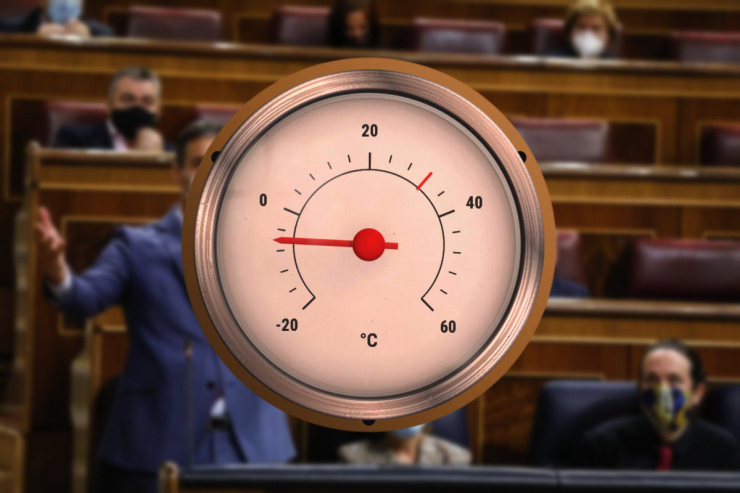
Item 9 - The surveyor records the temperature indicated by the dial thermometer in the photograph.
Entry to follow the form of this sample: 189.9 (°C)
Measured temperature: -6 (°C)
